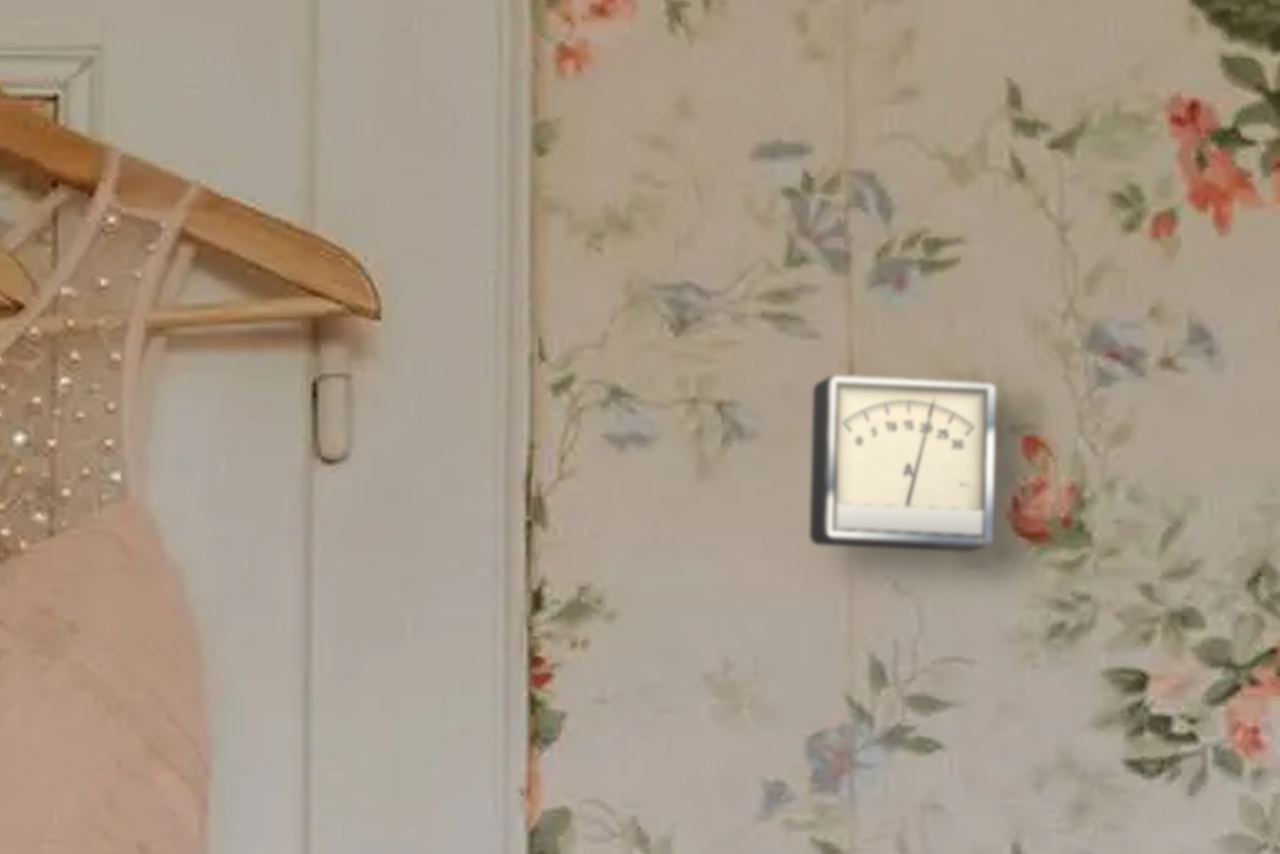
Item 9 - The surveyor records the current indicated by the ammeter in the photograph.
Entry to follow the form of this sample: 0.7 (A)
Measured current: 20 (A)
